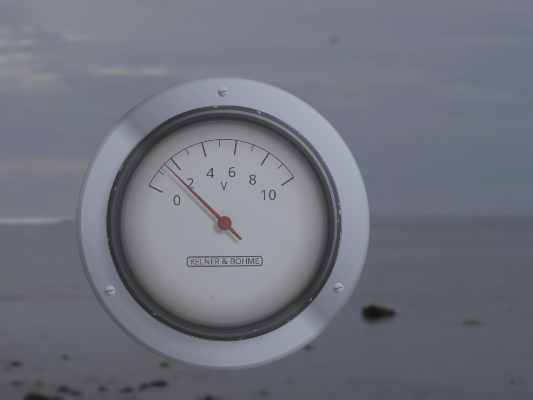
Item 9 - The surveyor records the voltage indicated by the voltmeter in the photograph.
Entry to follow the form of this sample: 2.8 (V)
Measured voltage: 1.5 (V)
